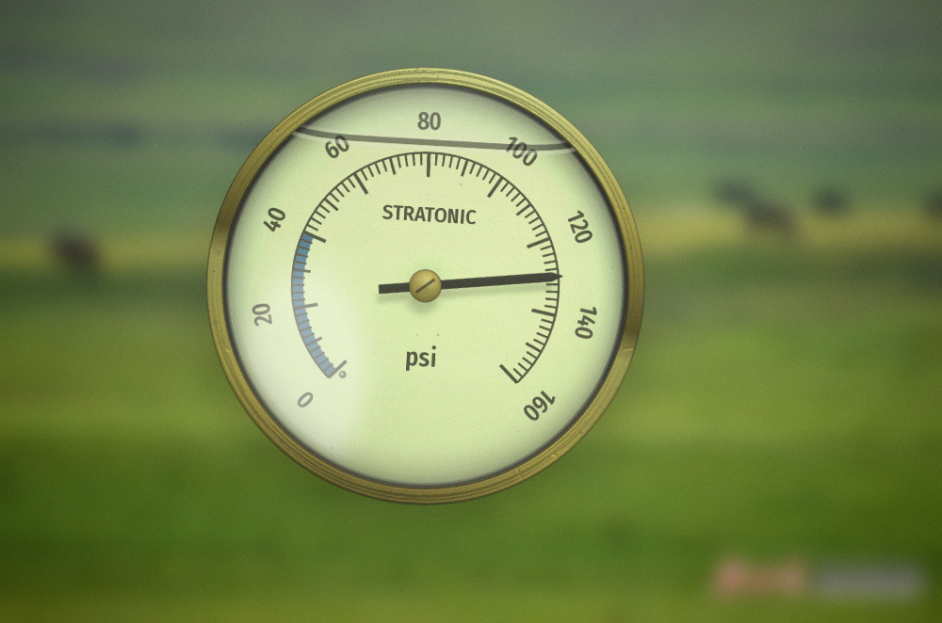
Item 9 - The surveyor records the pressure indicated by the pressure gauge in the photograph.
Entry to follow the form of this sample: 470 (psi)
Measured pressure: 130 (psi)
